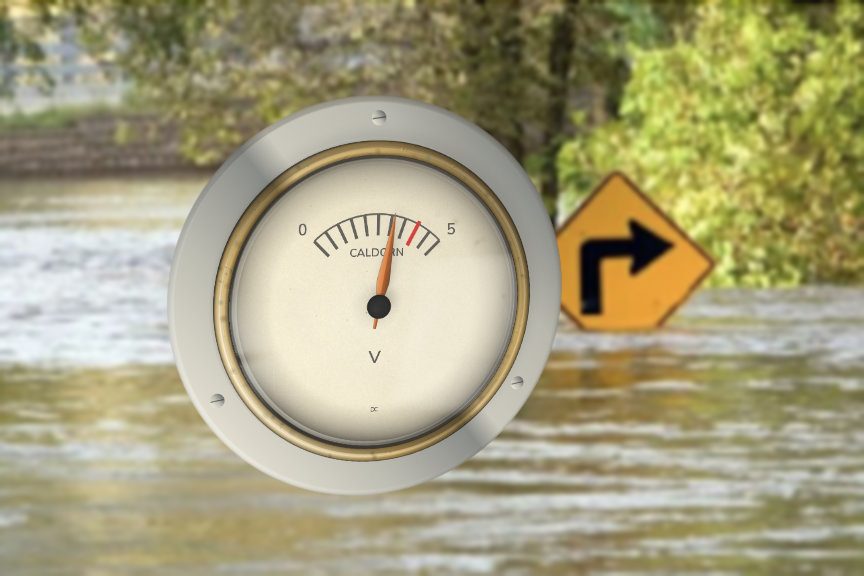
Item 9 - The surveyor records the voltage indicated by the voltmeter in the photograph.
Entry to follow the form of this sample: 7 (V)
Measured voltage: 3 (V)
